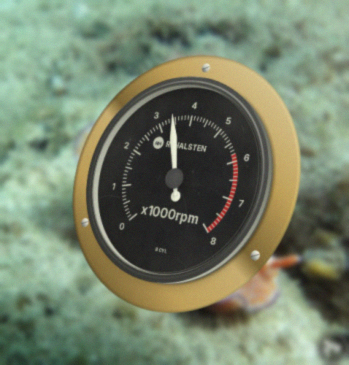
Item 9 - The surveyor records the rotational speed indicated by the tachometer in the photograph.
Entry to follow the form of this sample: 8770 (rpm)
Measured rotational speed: 3500 (rpm)
